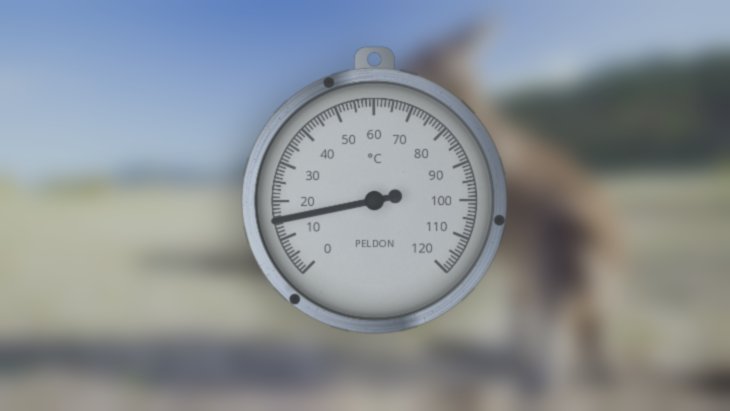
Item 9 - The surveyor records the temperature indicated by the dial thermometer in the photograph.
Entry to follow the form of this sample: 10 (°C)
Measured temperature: 15 (°C)
